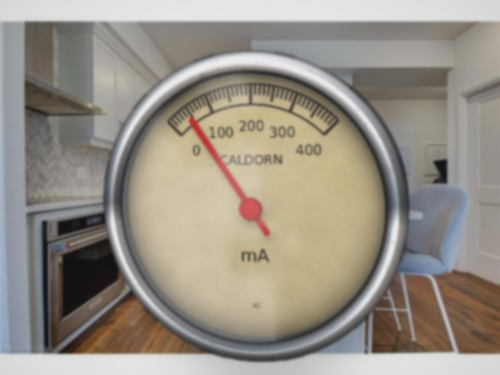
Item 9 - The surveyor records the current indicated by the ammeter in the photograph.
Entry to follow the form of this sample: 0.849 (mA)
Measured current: 50 (mA)
